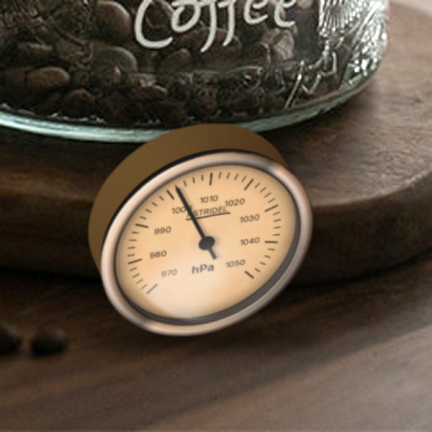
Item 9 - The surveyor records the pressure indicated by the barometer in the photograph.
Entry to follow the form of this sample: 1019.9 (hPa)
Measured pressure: 1002 (hPa)
